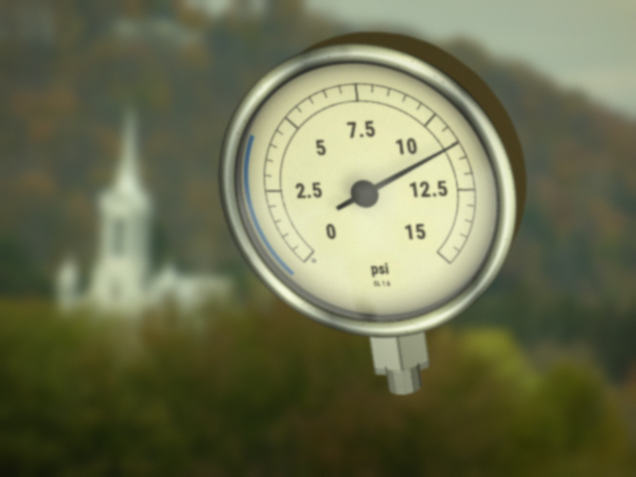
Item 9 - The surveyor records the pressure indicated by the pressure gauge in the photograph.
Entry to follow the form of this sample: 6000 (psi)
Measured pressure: 11 (psi)
